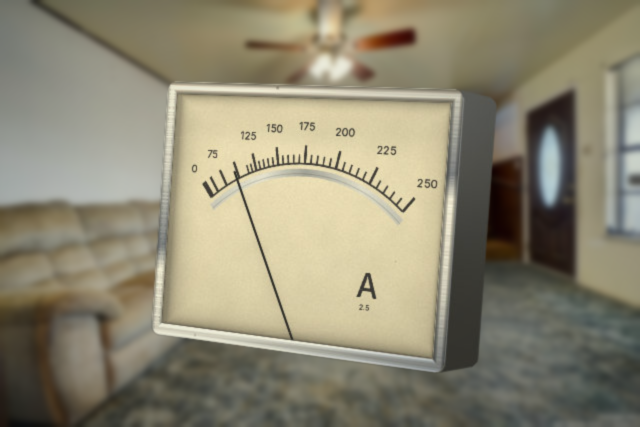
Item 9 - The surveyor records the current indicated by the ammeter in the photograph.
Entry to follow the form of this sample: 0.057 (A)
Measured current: 100 (A)
